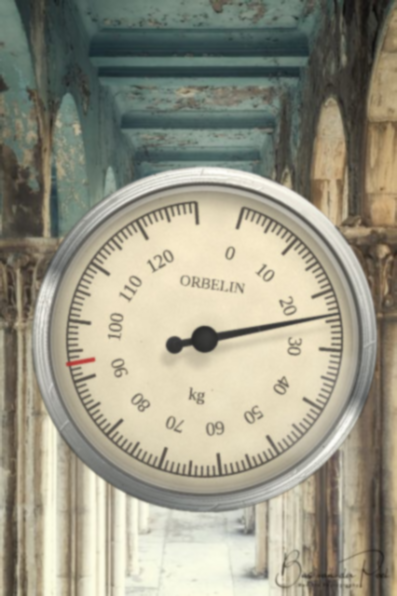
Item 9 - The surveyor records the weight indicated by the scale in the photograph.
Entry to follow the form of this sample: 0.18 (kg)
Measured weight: 24 (kg)
